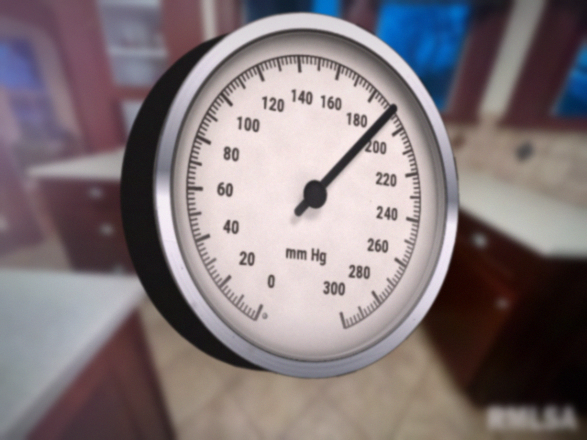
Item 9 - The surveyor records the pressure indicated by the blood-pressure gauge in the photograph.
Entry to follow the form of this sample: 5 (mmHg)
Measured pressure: 190 (mmHg)
